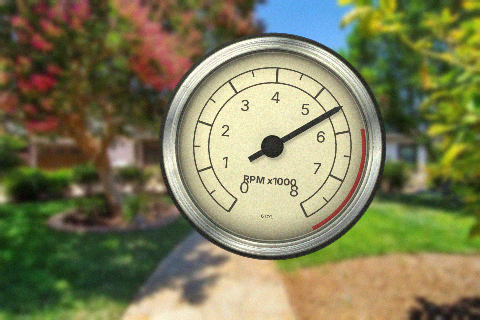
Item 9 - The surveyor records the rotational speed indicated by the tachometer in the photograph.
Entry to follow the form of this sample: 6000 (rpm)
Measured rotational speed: 5500 (rpm)
